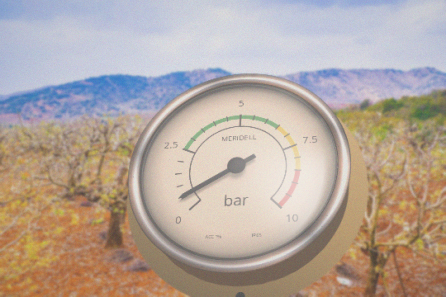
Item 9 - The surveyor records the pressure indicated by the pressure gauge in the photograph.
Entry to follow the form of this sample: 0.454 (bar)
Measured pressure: 0.5 (bar)
